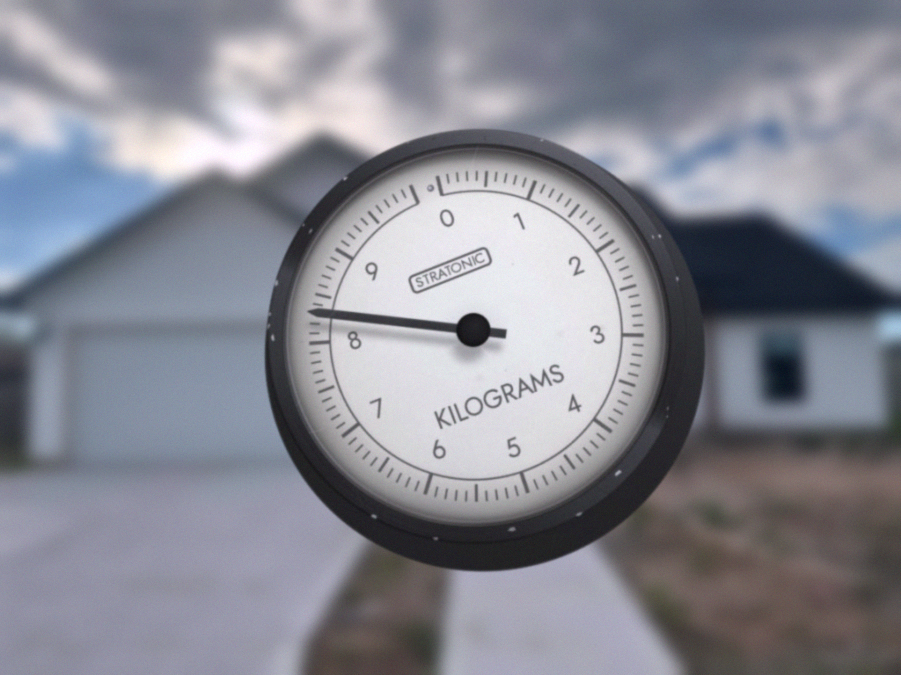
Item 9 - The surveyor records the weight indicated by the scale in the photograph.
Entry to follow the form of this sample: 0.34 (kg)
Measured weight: 8.3 (kg)
